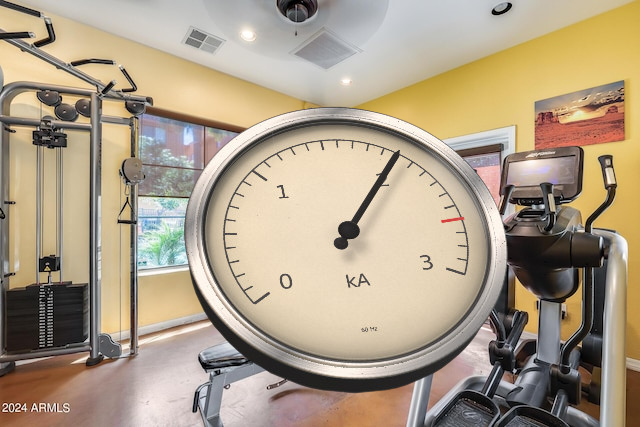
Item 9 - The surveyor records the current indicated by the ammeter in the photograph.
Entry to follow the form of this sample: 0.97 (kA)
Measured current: 2 (kA)
